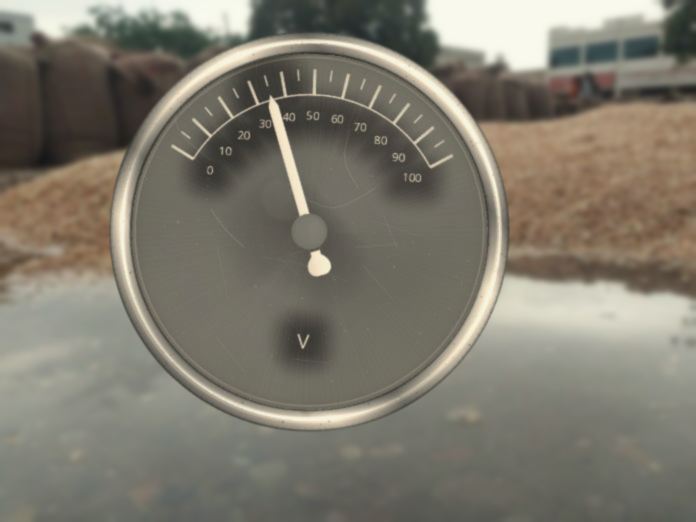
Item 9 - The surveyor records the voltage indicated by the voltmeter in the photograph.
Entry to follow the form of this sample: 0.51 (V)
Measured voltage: 35 (V)
